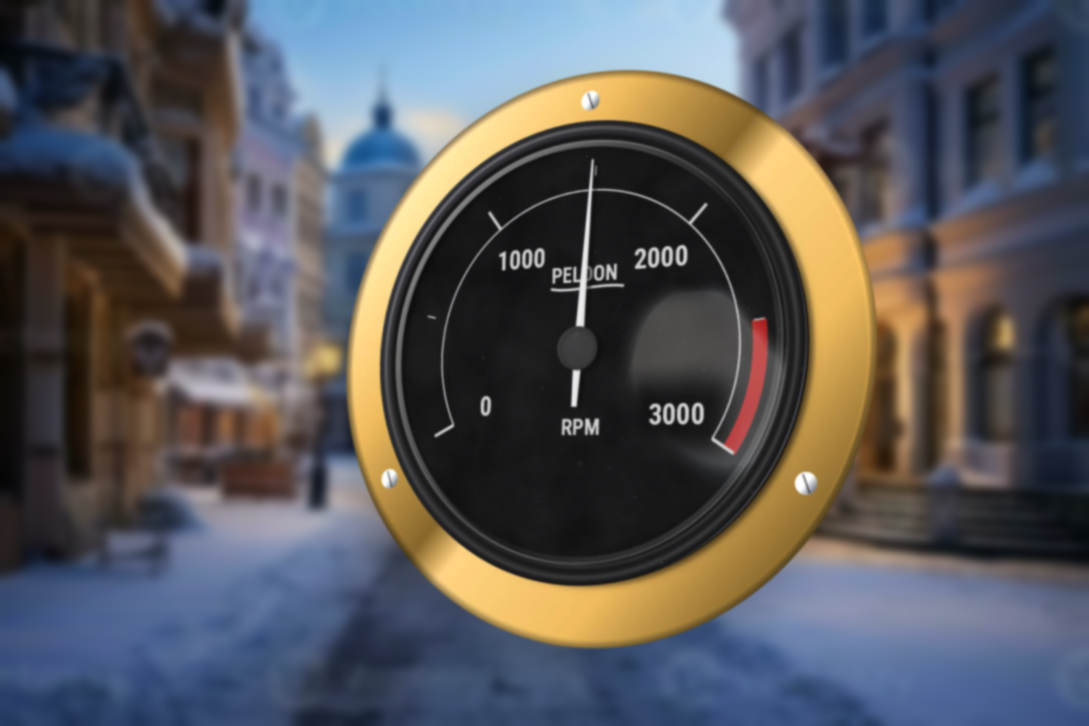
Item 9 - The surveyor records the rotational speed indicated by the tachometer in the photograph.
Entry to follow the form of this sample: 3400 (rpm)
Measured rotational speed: 1500 (rpm)
